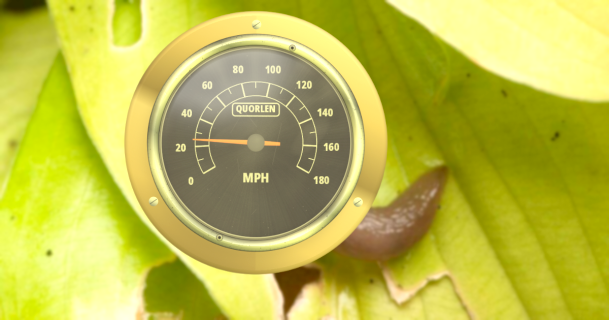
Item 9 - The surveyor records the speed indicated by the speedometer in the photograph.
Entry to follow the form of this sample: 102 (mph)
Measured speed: 25 (mph)
